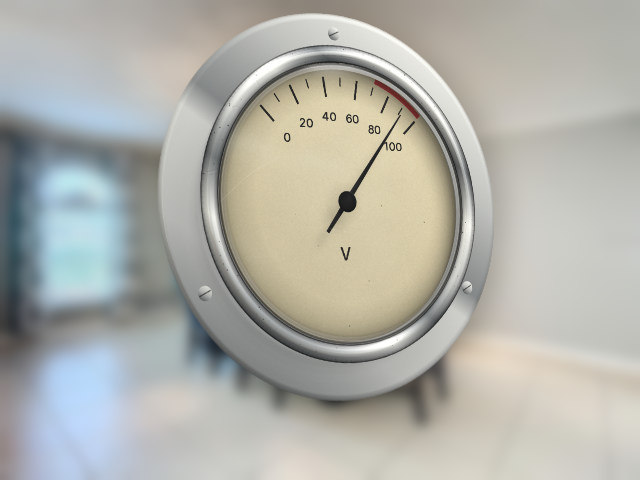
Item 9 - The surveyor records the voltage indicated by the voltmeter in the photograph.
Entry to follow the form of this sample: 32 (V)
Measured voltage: 90 (V)
